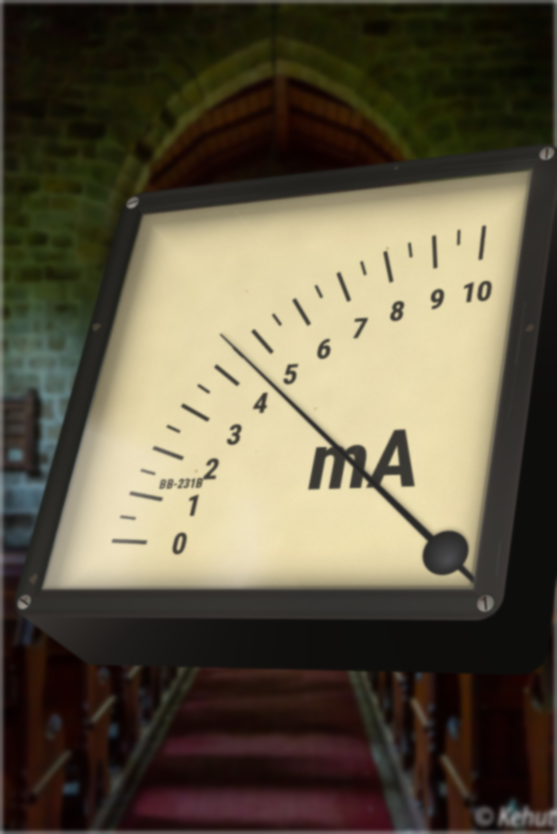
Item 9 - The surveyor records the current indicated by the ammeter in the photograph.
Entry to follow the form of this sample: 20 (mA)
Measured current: 4.5 (mA)
